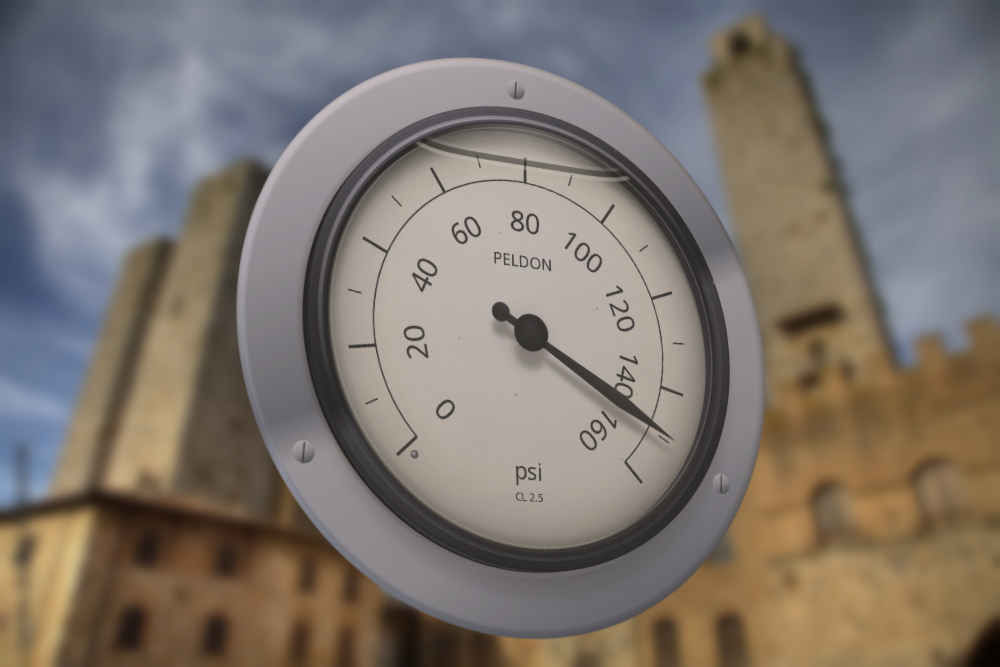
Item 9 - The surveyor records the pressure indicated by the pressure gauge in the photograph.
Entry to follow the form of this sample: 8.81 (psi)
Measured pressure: 150 (psi)
